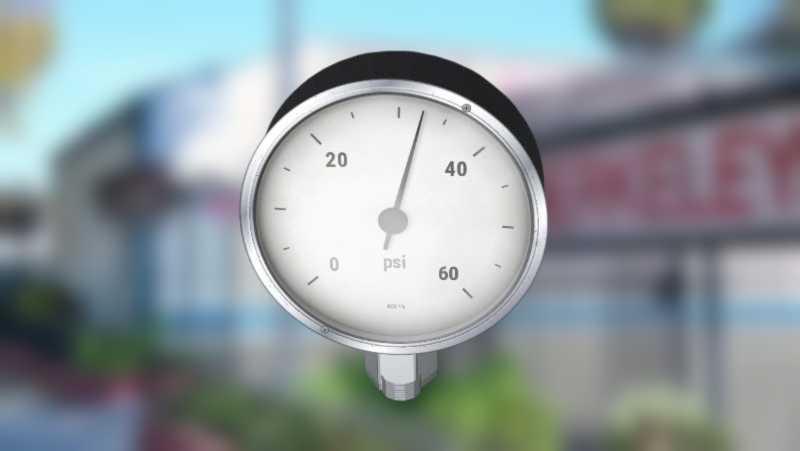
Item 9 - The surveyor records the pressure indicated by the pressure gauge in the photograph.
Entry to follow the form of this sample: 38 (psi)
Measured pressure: 32.5 (psi)
